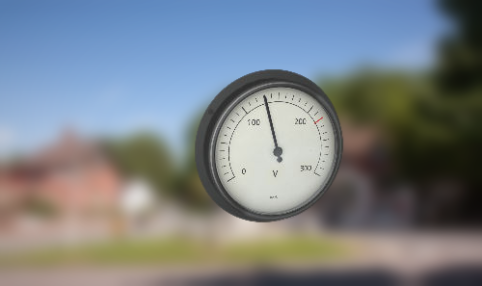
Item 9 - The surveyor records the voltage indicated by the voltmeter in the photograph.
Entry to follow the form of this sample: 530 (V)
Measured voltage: 130 (V)
